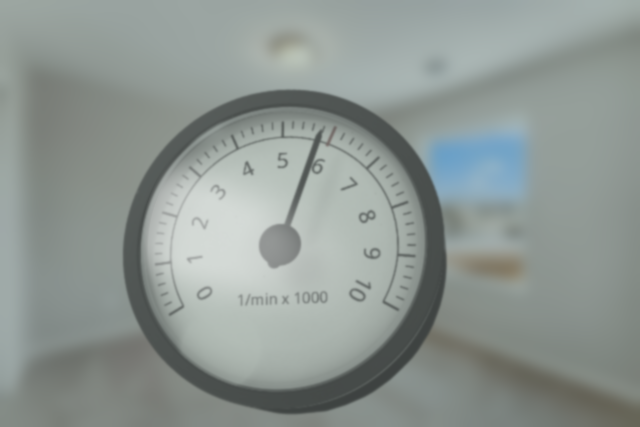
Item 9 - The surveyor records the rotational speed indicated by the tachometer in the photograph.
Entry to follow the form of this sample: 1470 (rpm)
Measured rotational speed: 5800 (rpm)
